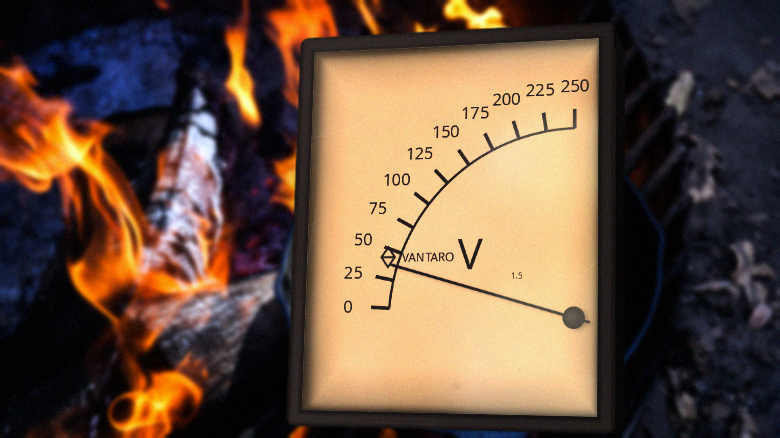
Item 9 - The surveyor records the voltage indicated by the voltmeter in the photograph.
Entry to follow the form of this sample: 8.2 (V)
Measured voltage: 37.5 (V)
